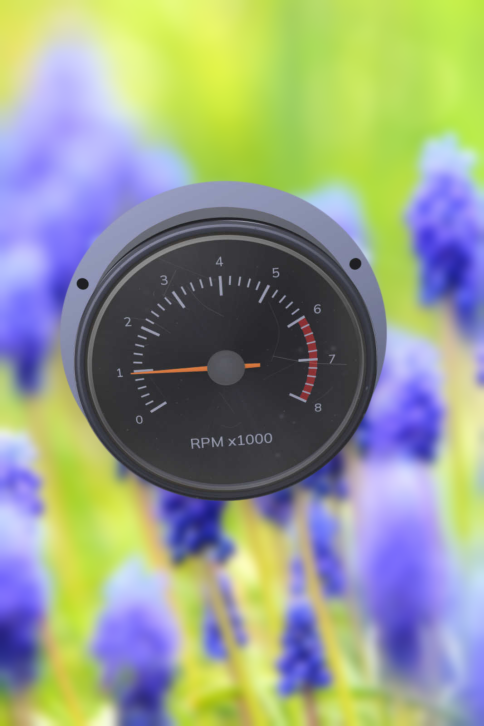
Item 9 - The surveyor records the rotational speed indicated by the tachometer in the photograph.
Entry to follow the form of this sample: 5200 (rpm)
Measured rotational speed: 1000 (rpm)
